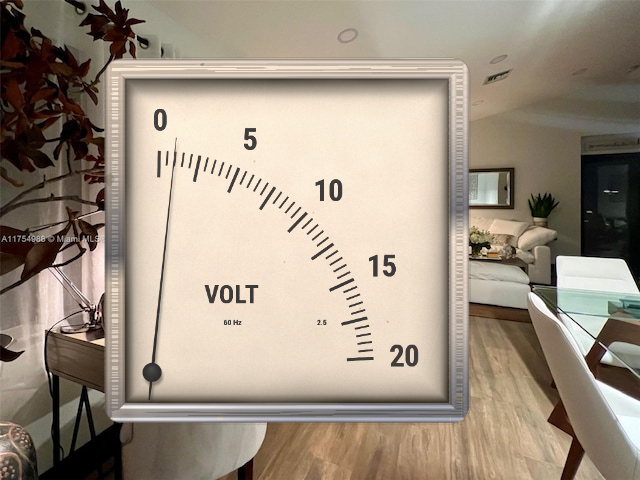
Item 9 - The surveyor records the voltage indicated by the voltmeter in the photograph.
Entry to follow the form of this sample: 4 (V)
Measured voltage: 1 (V)
